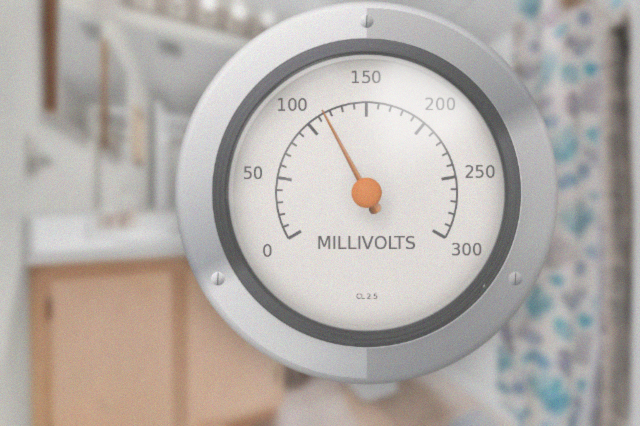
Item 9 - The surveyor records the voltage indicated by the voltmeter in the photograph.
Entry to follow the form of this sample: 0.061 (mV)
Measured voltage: 115 (mV)
